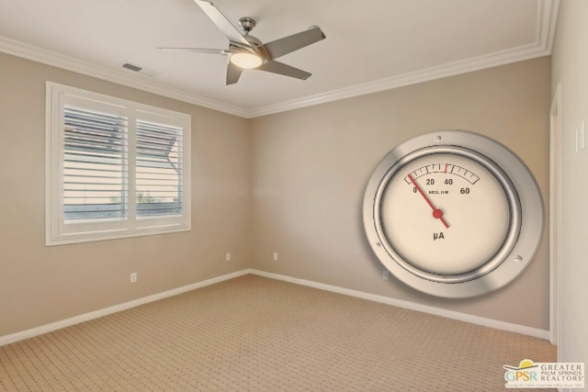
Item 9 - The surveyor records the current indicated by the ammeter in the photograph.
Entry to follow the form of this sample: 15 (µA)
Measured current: 5 (µA)
